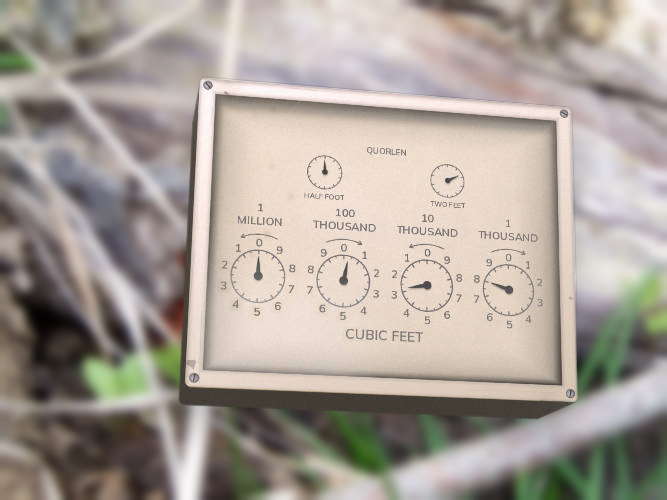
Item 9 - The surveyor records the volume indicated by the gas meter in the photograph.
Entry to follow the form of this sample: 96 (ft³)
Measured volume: 2800 (ft³)
